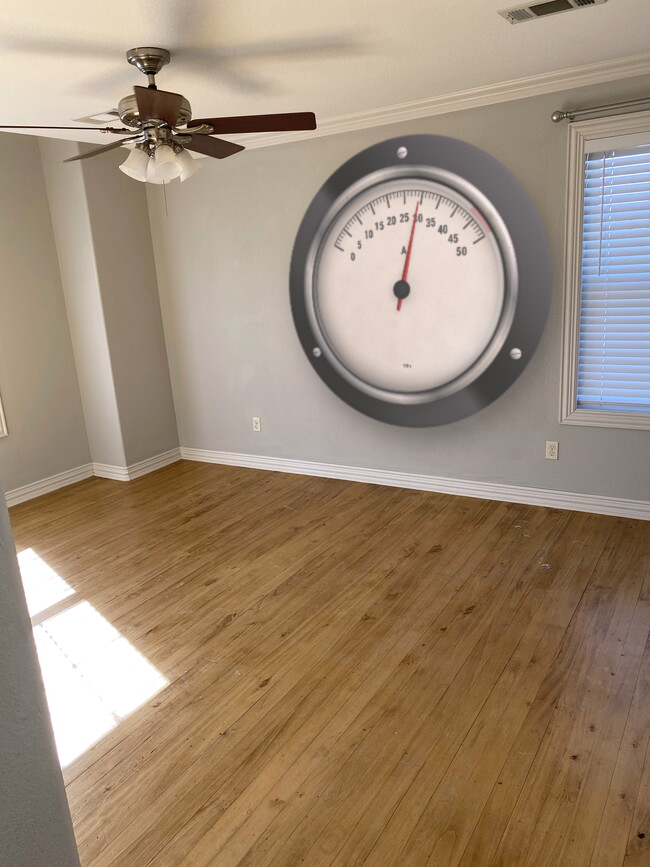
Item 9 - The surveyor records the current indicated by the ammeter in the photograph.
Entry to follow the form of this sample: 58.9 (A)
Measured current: 30 (A)
